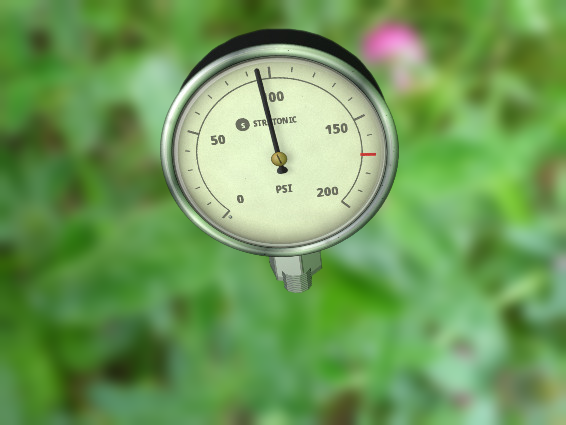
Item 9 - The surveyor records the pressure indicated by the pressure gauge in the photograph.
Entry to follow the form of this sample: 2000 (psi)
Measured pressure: 95 (psi)
